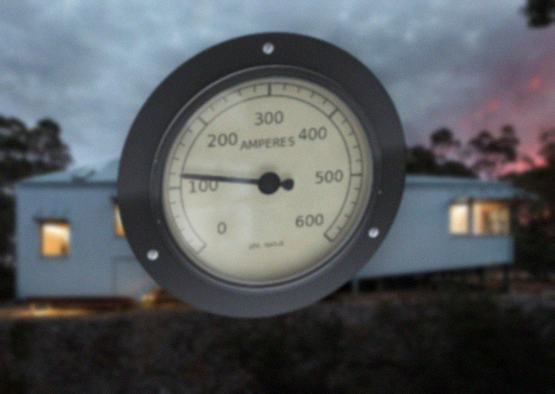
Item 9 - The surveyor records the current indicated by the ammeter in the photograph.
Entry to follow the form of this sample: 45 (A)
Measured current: 120 (A)
